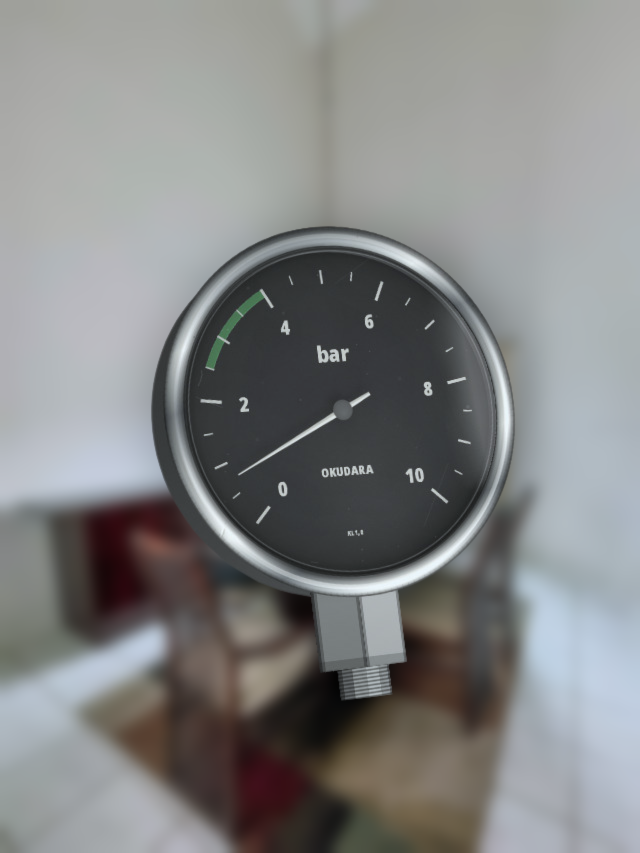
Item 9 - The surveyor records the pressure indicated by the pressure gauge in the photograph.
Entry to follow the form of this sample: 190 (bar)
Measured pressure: 0.75 (bar)
